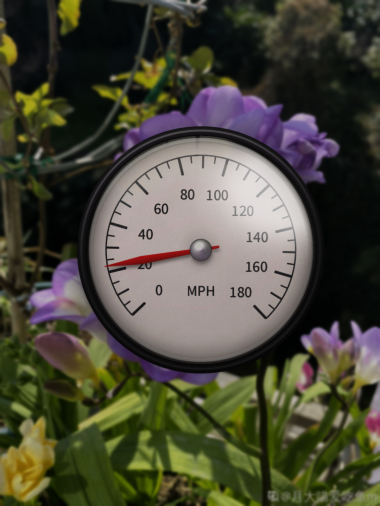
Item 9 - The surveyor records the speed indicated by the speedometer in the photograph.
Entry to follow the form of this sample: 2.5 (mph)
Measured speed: 22.5 (mph)
